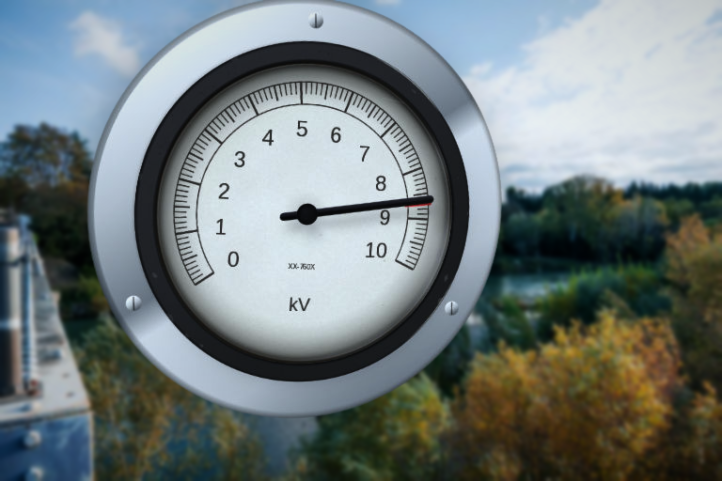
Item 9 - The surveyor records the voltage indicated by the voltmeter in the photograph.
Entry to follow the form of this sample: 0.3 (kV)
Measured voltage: 8.6 (kV)
